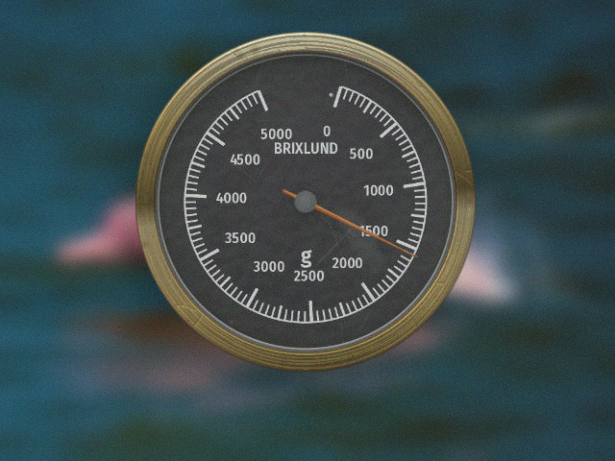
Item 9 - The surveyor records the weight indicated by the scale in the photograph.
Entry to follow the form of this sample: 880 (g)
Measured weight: 1550 (g)
